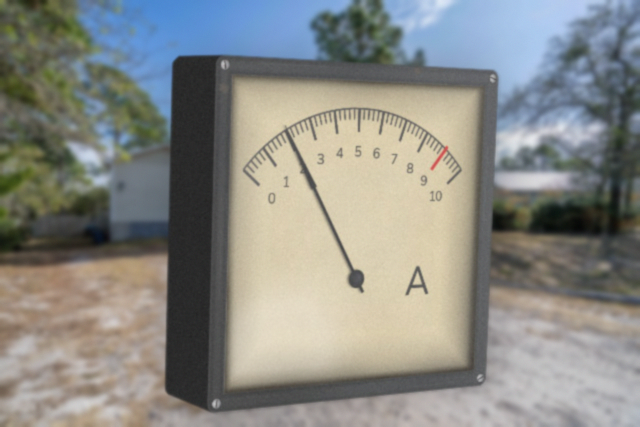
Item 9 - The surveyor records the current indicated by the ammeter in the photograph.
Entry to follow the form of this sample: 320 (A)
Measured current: 2 (A)
